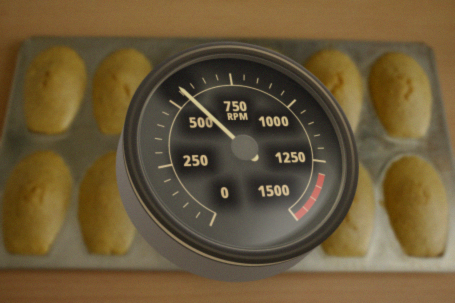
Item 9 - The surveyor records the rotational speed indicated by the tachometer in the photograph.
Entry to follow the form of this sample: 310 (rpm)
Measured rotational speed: 550 (rpm)
